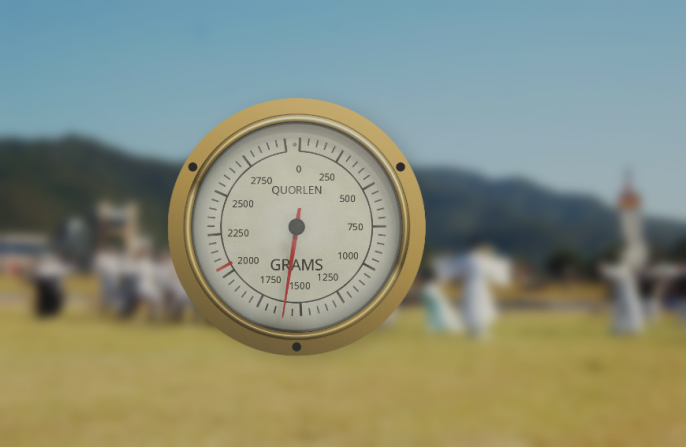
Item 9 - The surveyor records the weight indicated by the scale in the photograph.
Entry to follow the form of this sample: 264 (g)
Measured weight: 1600 (g)
